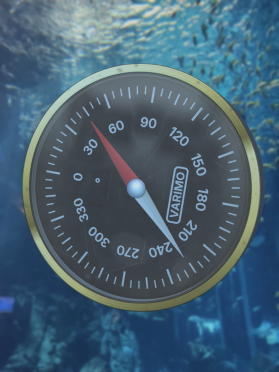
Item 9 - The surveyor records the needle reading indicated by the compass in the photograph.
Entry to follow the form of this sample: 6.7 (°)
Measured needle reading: 45 (°)
